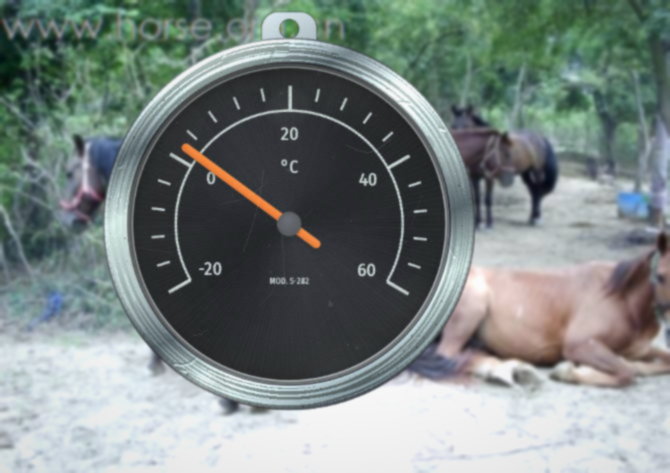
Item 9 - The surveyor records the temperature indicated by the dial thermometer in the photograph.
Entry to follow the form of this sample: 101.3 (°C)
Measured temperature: 2 (°C)
